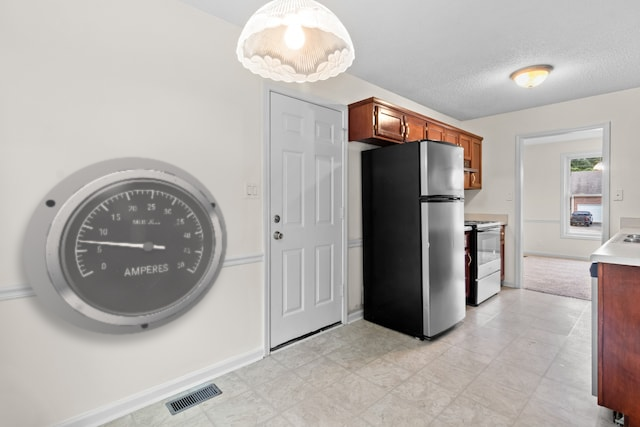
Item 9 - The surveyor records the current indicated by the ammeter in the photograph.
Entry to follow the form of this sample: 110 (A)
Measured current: 7 (A)
